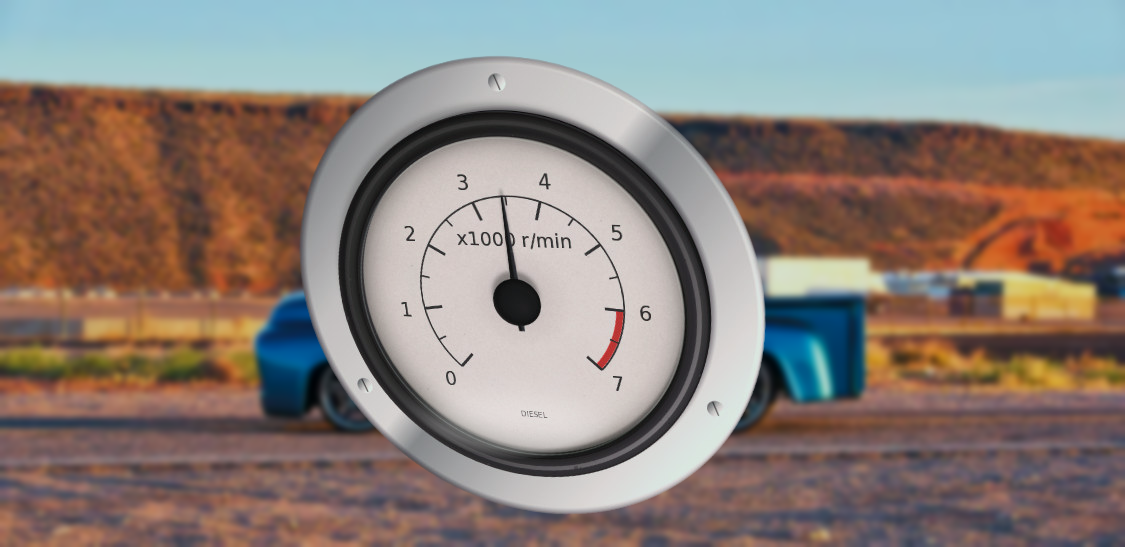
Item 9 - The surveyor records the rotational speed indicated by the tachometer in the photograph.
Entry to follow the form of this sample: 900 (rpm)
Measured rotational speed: 3500 (rpm)
